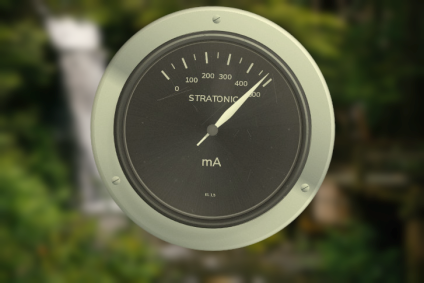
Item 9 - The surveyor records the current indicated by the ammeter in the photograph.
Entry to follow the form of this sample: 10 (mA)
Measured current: 475 (mA)
